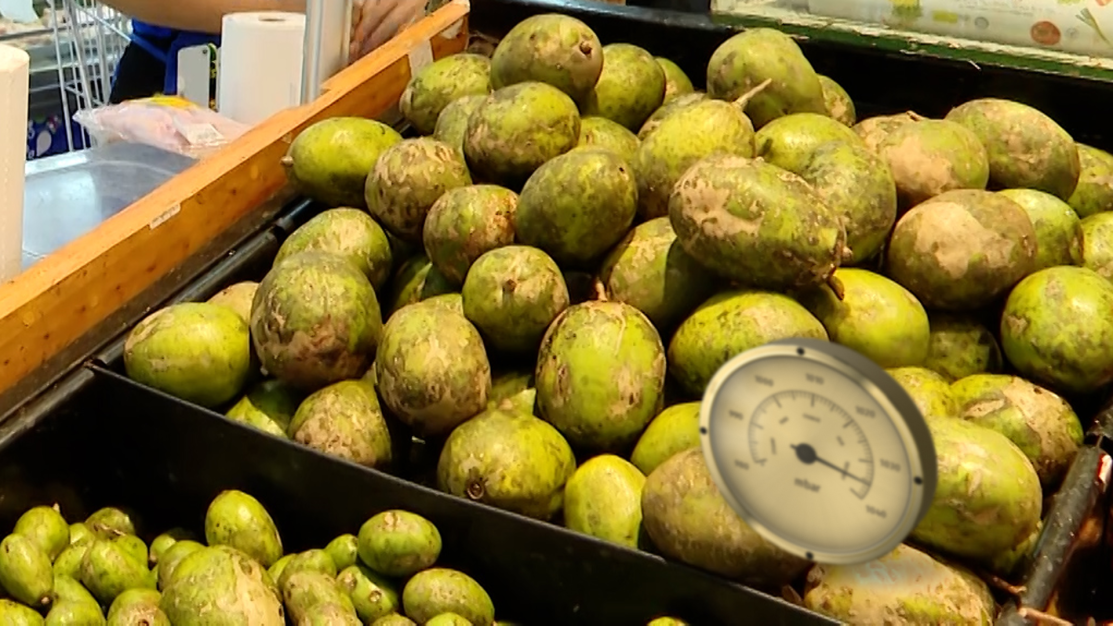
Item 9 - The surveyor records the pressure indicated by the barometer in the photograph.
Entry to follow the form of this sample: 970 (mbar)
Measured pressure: 1035 (mbar)
